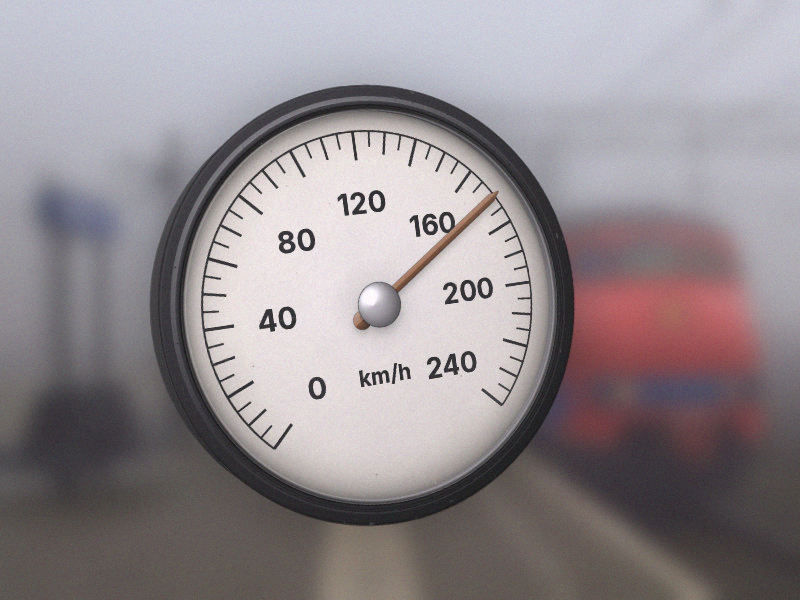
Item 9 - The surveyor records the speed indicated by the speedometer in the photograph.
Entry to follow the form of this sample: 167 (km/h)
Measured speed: 170 (km/h)
